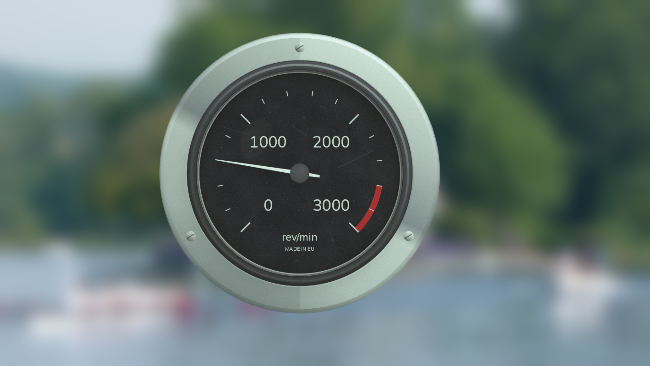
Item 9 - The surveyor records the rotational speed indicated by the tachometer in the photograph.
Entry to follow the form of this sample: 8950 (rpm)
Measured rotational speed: 600 (rpm)
